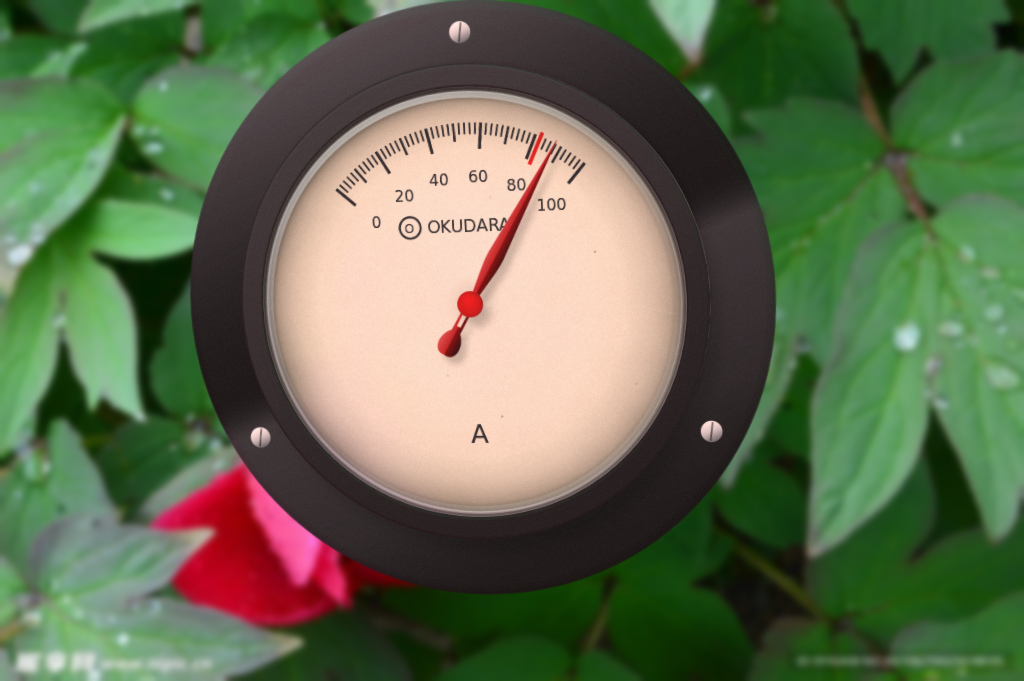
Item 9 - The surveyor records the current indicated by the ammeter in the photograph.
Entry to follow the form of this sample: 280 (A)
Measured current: 88 (A)
